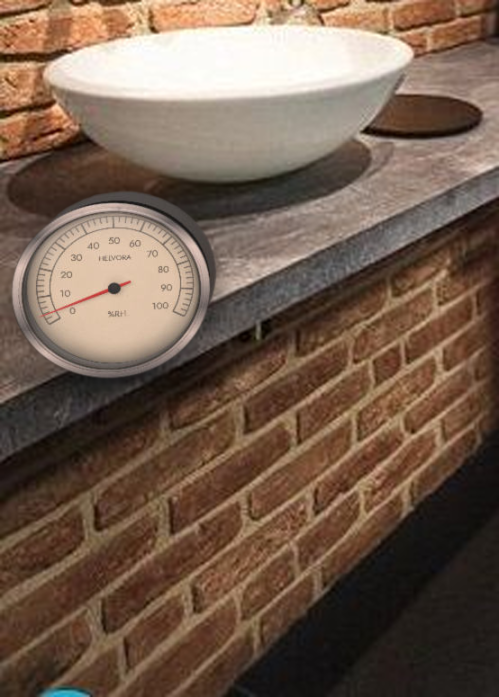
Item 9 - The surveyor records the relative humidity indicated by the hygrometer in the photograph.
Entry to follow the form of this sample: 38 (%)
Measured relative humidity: 4 (%)
